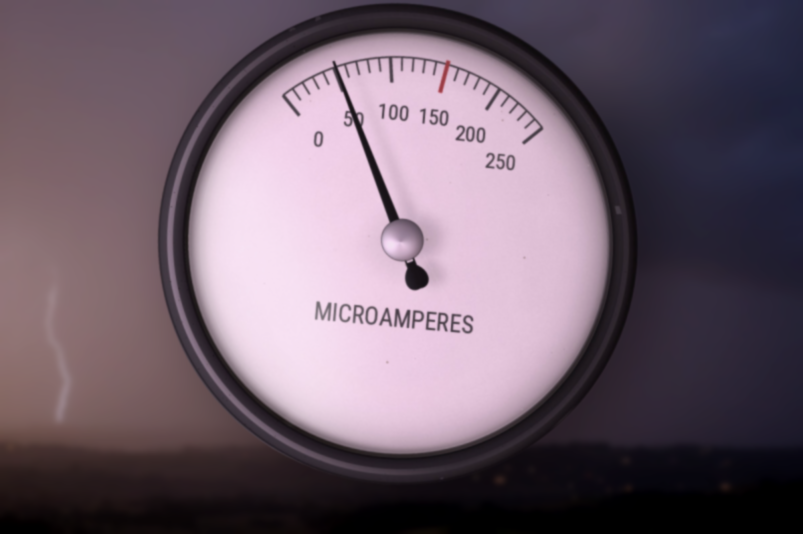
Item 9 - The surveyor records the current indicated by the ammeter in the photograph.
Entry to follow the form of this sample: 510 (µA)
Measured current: 50 (µA)
